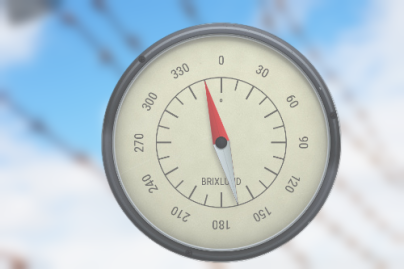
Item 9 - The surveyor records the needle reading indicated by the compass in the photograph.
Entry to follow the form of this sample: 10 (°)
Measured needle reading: 345 (°)
